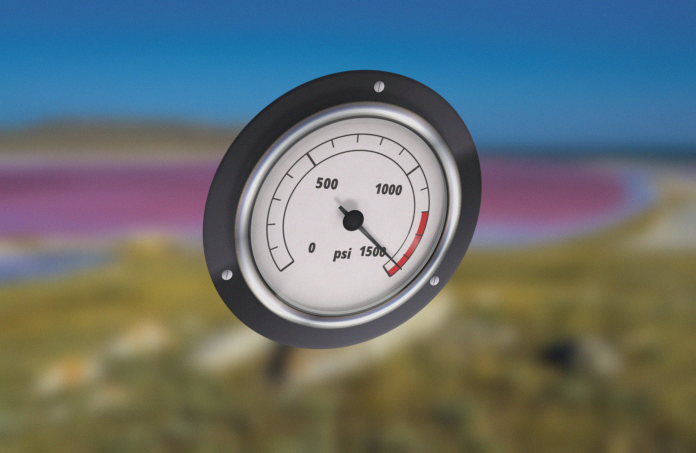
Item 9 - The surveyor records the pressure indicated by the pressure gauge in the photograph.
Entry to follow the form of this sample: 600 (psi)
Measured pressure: 1450 (psi)
